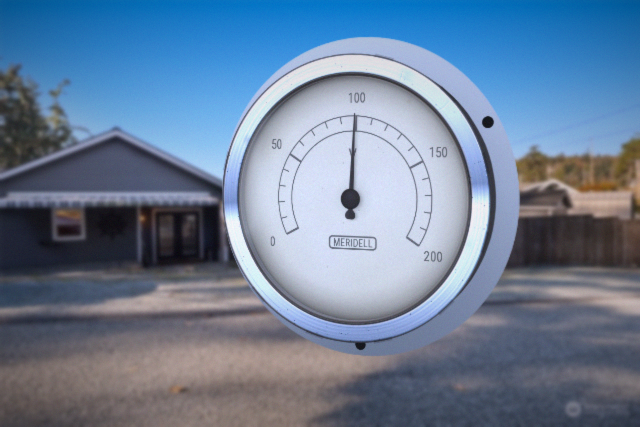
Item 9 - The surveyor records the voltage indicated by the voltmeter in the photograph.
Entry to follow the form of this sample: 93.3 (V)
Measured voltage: 100 (V)
